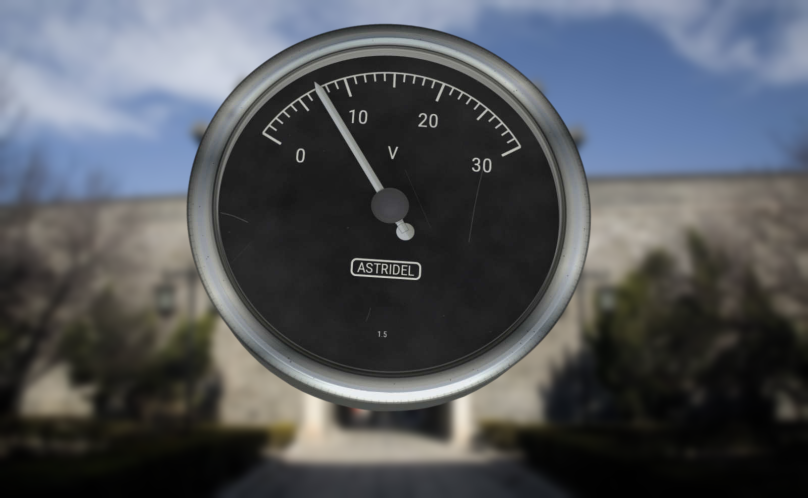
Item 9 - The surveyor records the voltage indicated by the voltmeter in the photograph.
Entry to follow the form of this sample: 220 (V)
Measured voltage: 7 (V)
